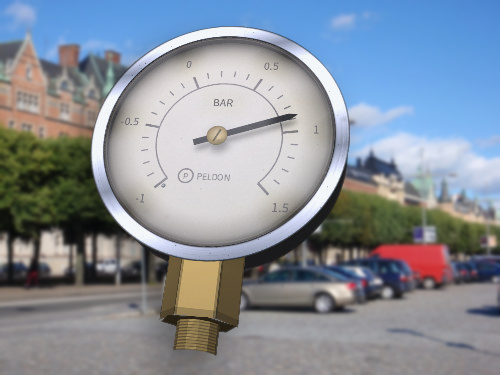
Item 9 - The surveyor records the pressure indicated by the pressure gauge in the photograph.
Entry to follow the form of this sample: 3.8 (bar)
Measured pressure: 0.9 (bar)
